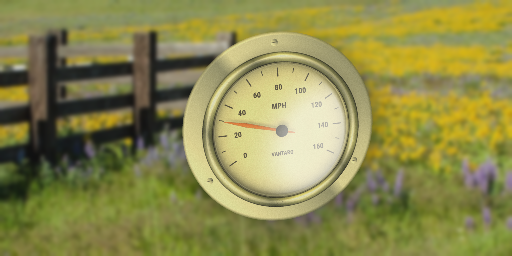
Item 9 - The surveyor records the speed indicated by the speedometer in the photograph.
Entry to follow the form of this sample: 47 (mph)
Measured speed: 30 (mph)
